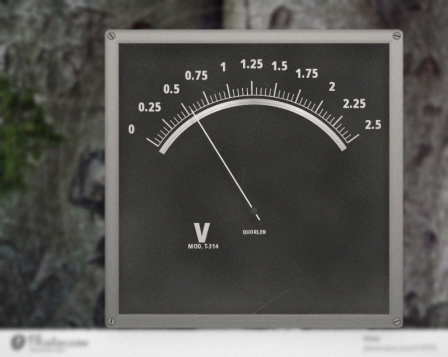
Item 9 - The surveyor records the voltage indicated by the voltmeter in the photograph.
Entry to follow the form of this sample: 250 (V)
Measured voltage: 0.55 (V)
